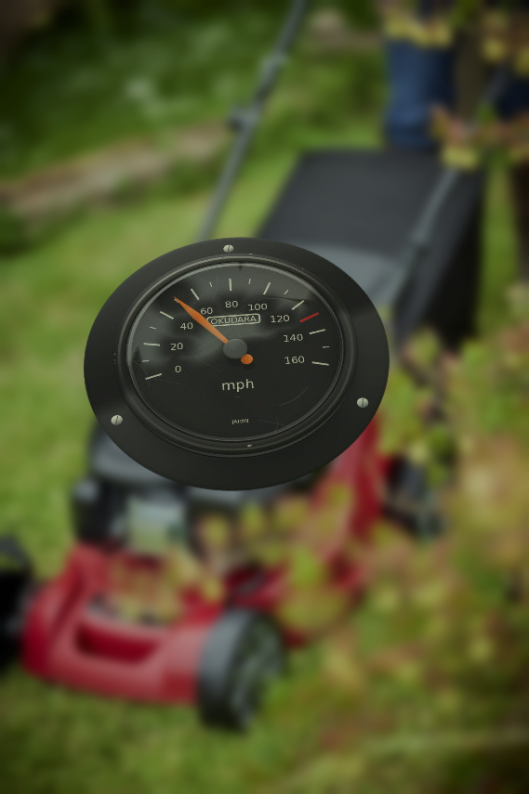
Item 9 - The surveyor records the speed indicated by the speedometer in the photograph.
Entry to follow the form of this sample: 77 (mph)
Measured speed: 50 (mph)
